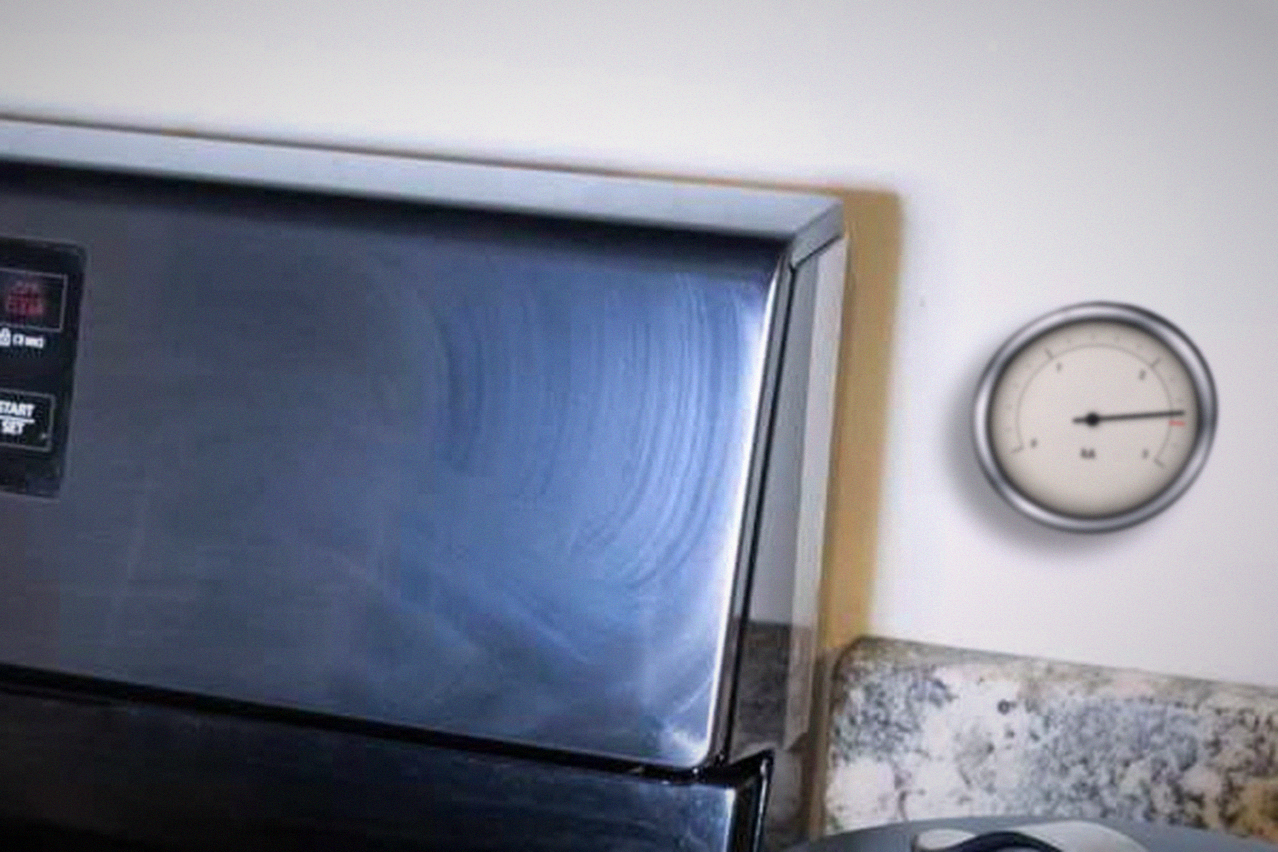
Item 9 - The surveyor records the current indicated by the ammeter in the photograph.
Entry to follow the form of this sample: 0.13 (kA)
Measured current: 2.5 (kA)
